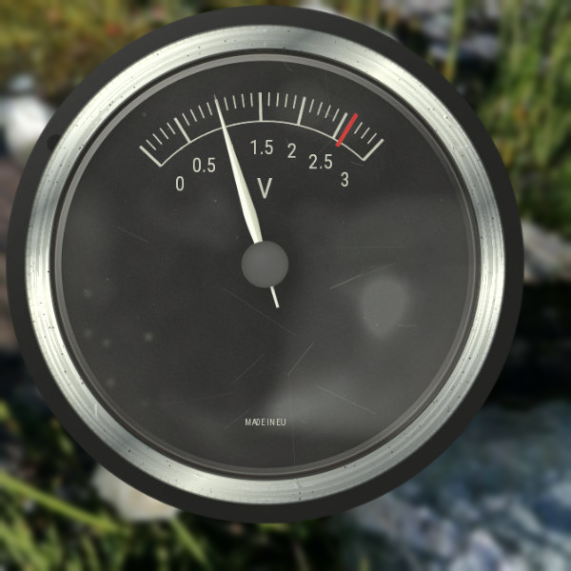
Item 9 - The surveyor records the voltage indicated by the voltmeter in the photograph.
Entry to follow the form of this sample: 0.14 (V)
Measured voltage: 1 (V)
